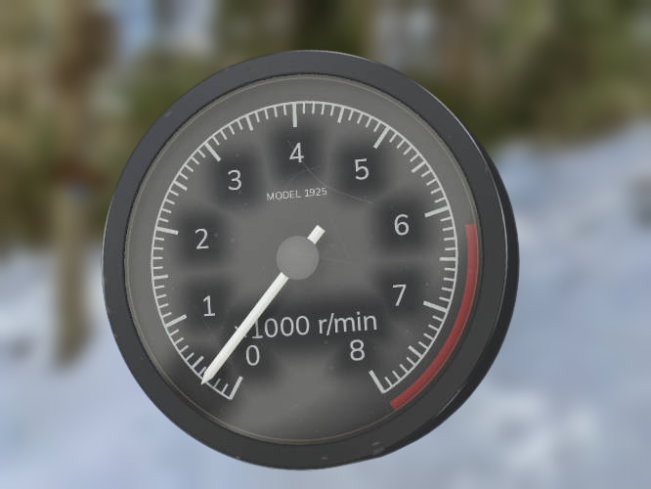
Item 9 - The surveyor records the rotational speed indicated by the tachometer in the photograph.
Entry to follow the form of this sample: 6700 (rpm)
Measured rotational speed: 300 (rpm)
